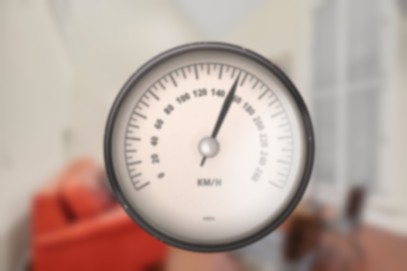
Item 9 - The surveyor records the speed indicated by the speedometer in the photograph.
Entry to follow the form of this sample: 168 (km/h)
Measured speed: 155 (km/h)
